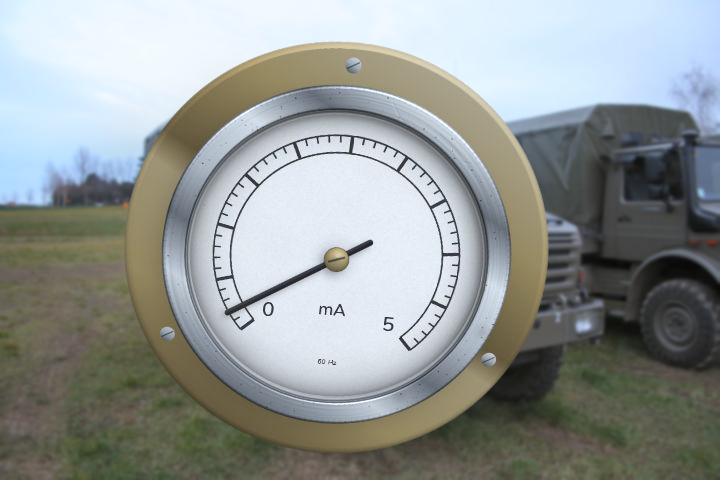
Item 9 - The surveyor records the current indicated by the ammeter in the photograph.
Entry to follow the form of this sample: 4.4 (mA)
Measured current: 0.2 (mA)
